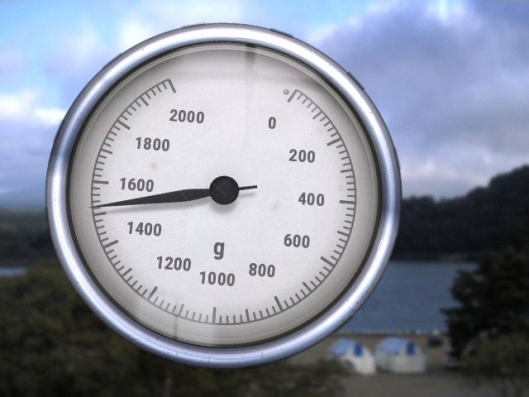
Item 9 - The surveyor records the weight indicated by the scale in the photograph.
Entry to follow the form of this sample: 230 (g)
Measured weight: 1520 (g)
